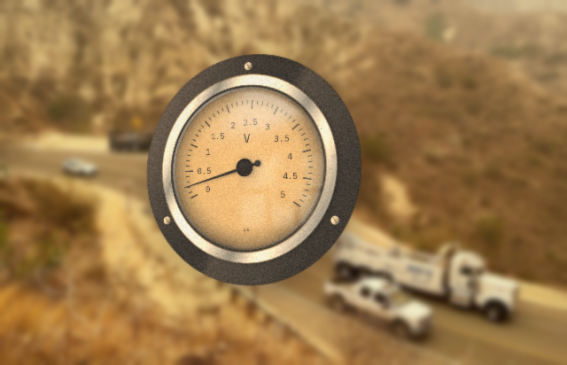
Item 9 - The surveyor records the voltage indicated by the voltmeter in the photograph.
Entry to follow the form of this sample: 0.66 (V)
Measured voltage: 0.2 (V)
